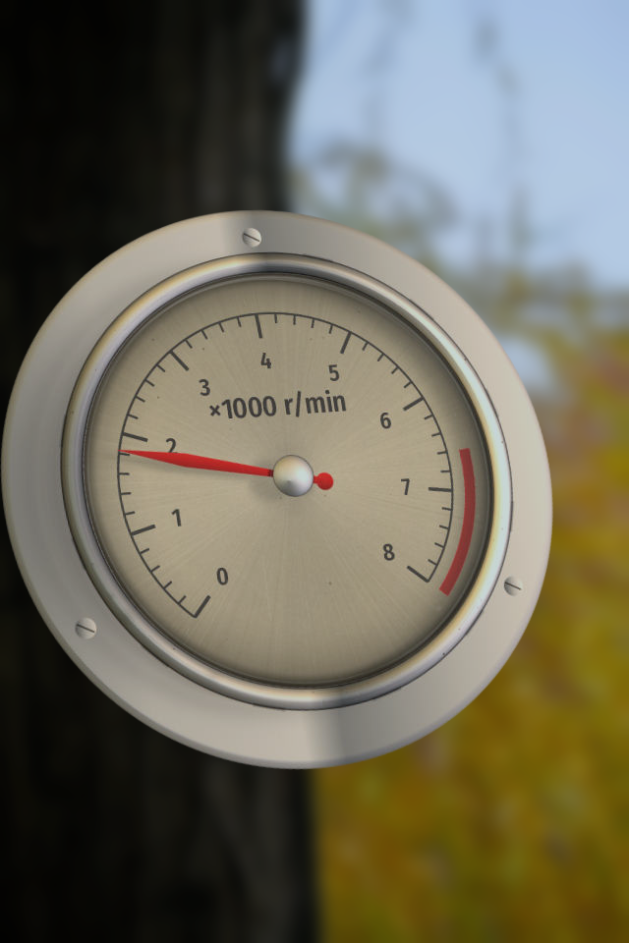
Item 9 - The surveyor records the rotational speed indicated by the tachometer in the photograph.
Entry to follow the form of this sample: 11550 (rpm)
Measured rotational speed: 1800 (rpm)
